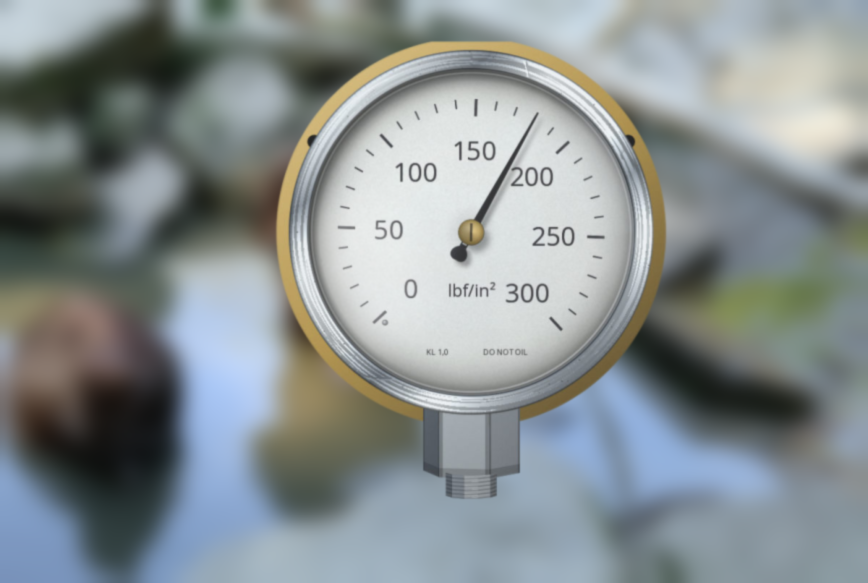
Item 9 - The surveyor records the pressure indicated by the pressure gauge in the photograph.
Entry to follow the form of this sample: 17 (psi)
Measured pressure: 180 (psi)
